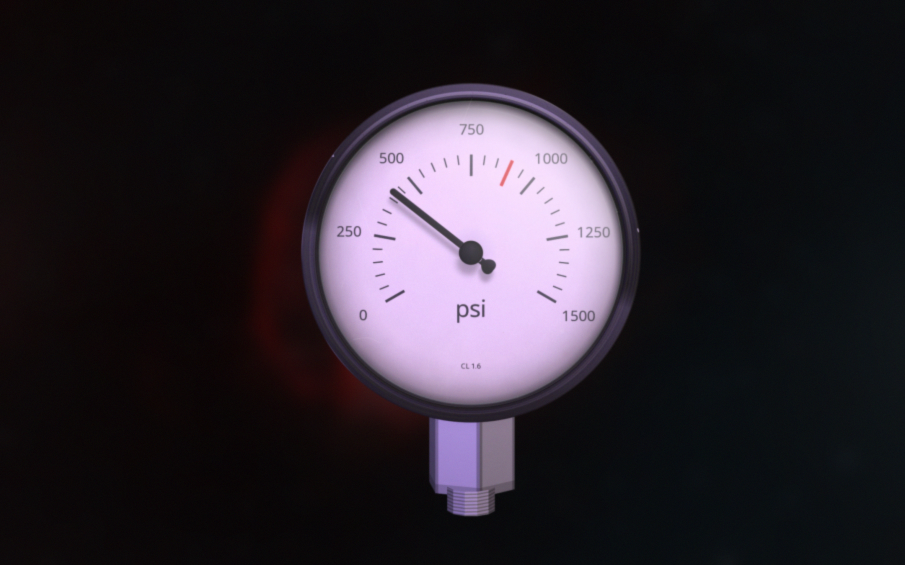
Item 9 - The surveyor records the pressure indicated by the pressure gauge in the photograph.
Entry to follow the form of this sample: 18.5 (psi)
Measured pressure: 425 (psi)
